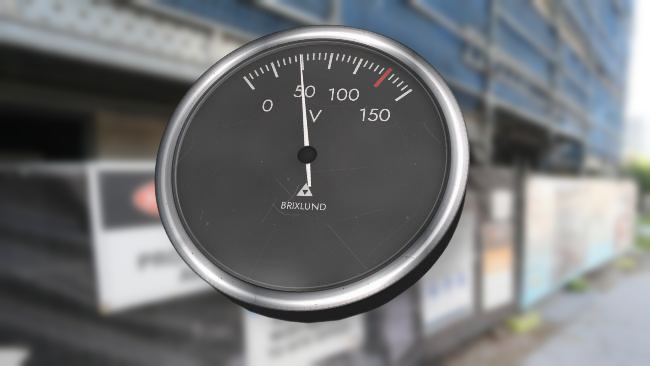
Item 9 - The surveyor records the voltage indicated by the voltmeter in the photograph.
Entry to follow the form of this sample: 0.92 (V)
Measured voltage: 50 (V)
